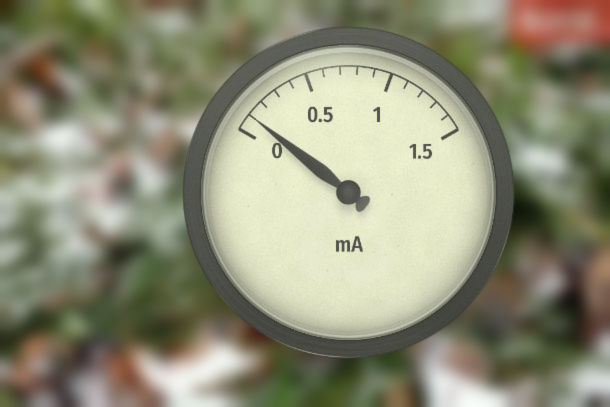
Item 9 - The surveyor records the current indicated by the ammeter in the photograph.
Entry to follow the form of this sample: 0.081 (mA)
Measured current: 0.1 (mA)
